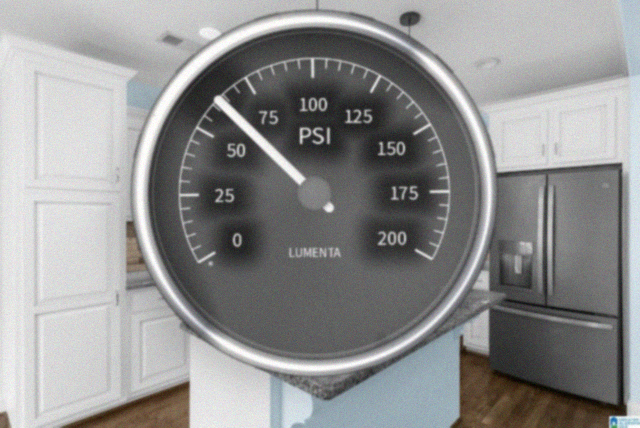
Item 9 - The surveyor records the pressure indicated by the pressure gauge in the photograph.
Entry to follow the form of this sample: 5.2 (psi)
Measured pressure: 62.5 (psi)
